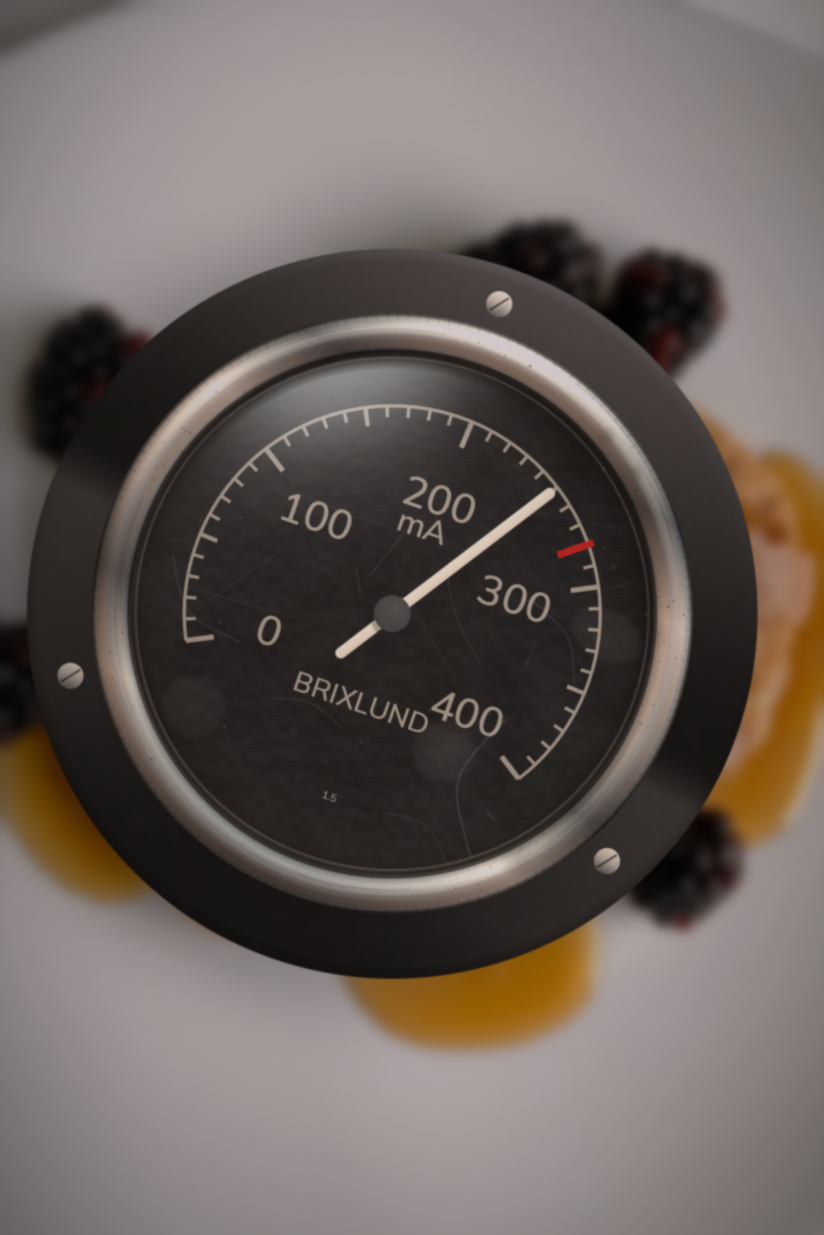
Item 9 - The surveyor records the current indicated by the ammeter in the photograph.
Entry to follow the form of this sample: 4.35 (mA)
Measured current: 250 (mA)
